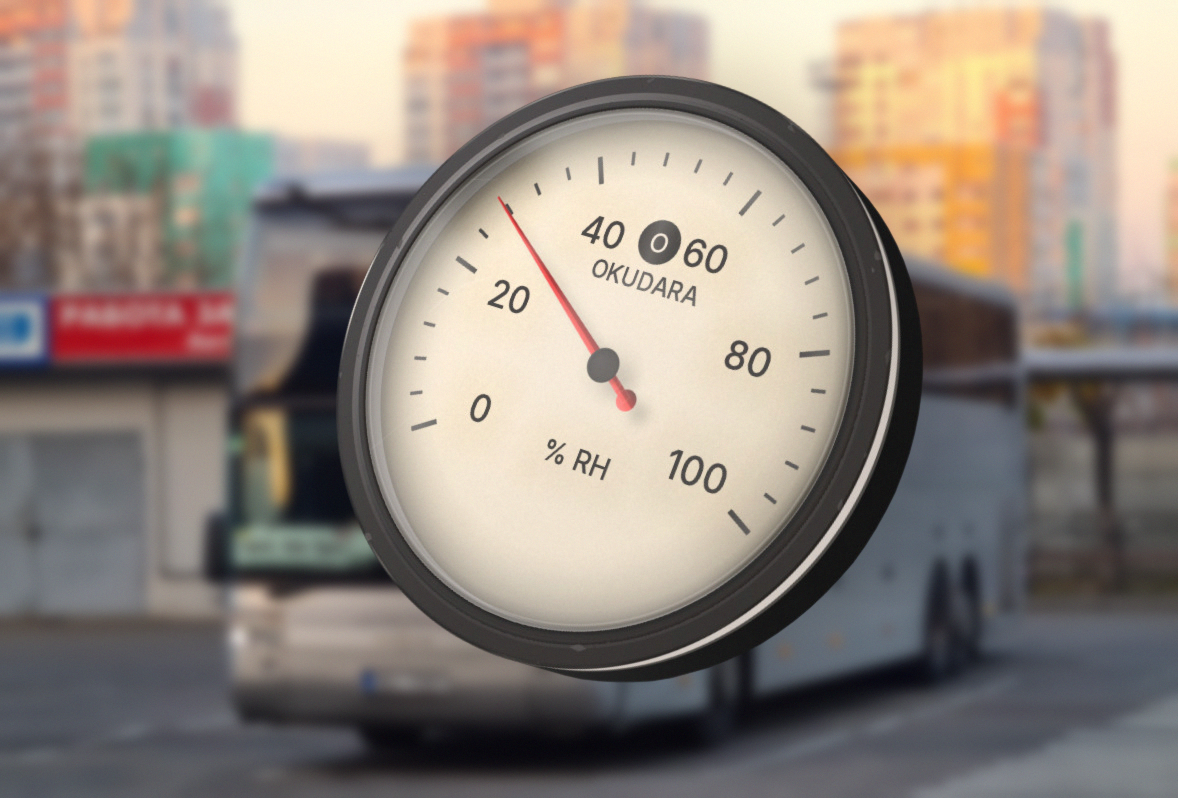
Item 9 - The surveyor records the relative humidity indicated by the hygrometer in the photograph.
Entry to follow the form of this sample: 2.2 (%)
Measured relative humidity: 28 (%)
